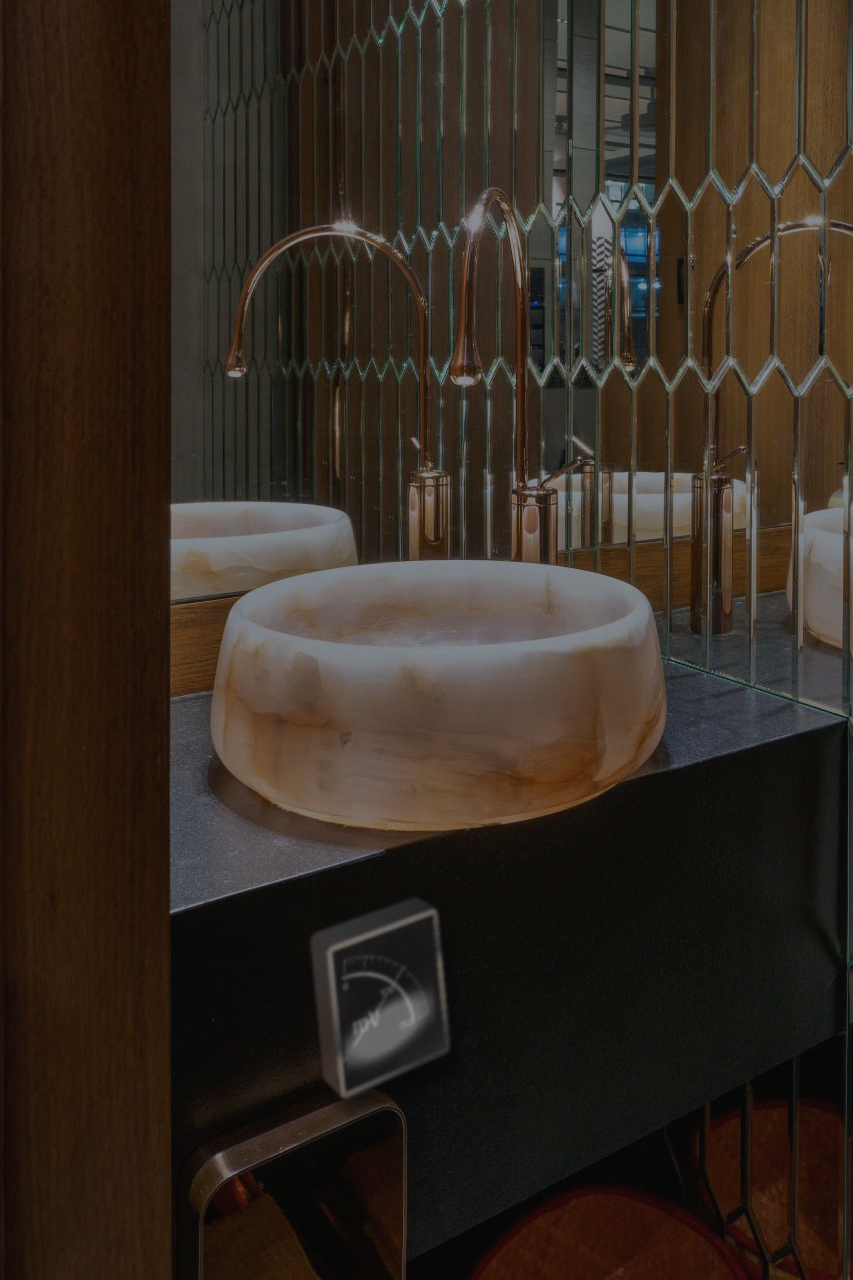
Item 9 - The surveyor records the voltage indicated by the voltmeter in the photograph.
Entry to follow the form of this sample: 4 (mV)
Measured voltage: 100 (mV)
